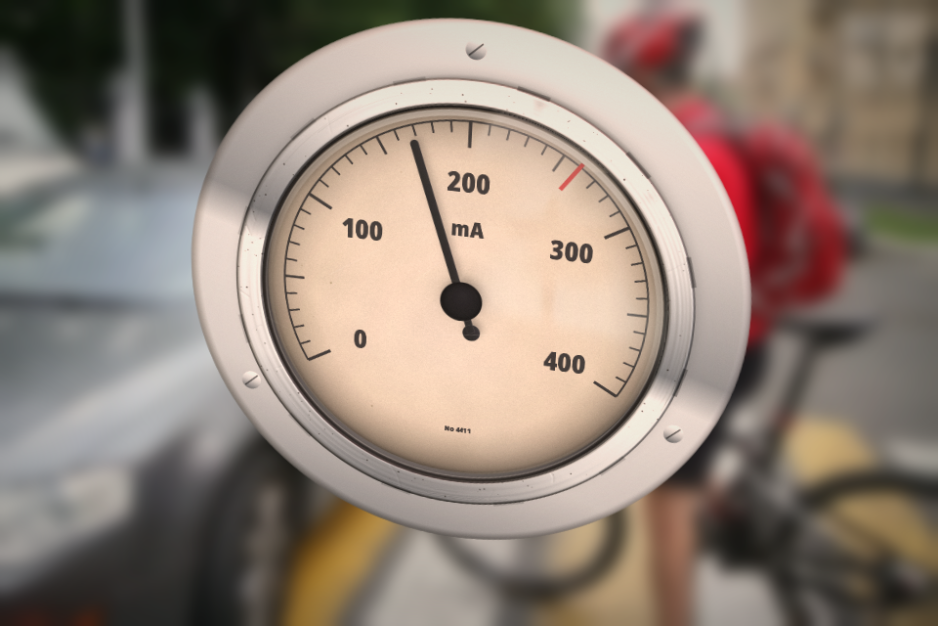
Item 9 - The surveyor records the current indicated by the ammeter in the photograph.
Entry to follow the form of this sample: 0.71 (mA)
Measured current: 170 (mA)
